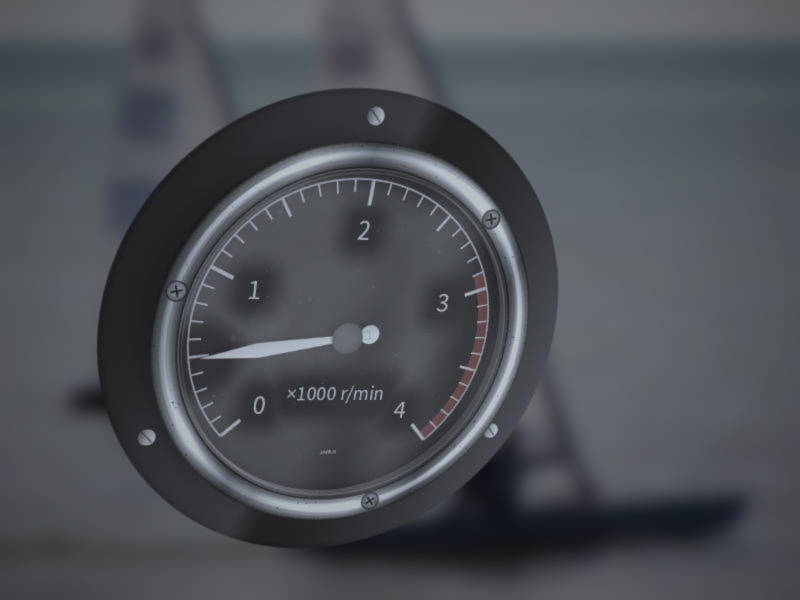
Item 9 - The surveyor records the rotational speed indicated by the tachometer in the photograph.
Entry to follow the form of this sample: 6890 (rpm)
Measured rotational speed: 500 (rpm)
